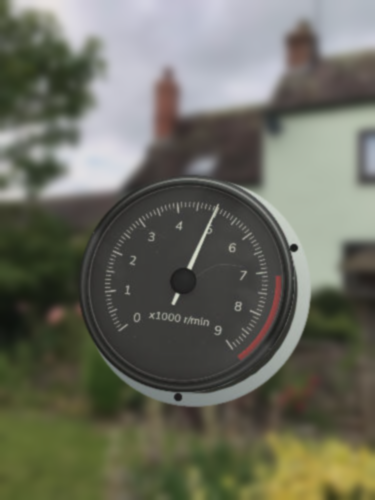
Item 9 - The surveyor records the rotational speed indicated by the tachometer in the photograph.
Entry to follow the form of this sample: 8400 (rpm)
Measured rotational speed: 5000 (rpm)
